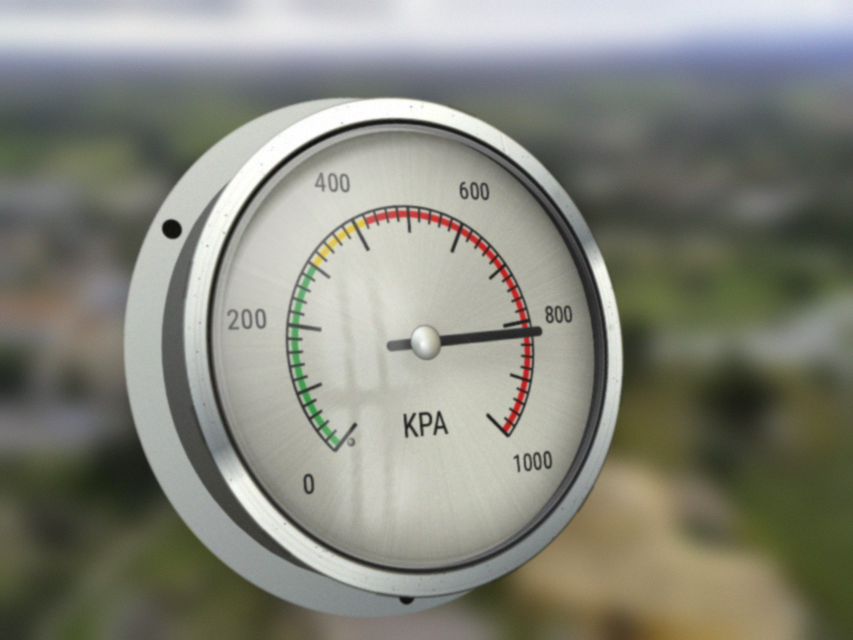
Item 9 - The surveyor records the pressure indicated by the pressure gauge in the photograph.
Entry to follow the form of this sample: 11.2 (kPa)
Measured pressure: 820 (kPa)
